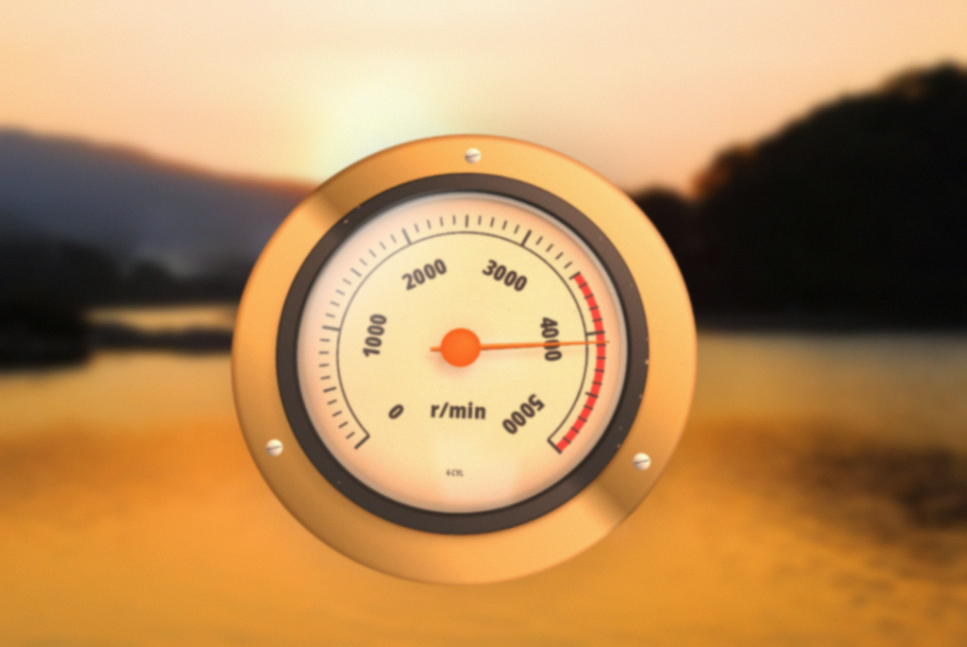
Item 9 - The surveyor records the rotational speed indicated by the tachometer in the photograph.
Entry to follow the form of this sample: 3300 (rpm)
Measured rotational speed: 4100 (rpm)
